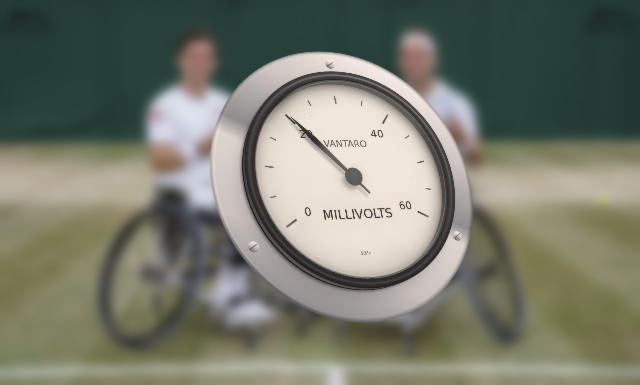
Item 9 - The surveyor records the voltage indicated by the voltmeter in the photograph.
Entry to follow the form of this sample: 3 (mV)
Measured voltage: 20 (mV)
